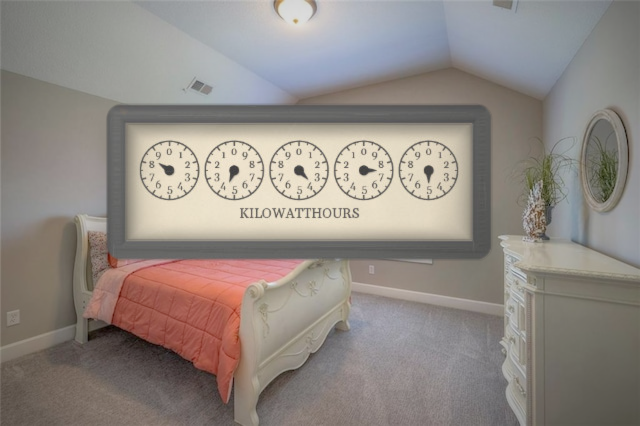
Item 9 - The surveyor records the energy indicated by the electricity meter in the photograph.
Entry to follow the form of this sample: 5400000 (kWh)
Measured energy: 84375 (kWh)
